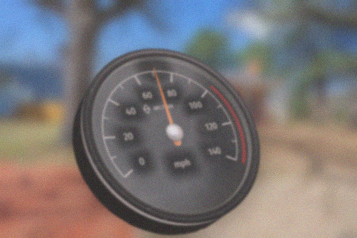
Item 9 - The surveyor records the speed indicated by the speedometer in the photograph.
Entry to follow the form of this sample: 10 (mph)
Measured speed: 70 (mph)
